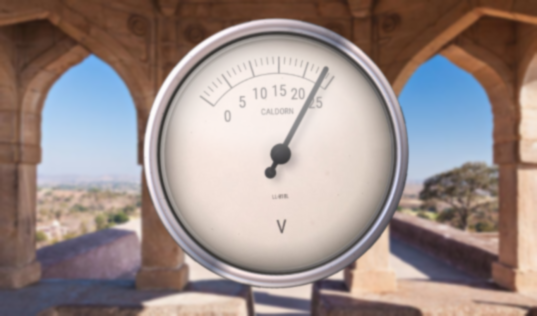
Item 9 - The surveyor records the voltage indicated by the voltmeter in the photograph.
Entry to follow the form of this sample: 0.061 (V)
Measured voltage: 23 (V)
